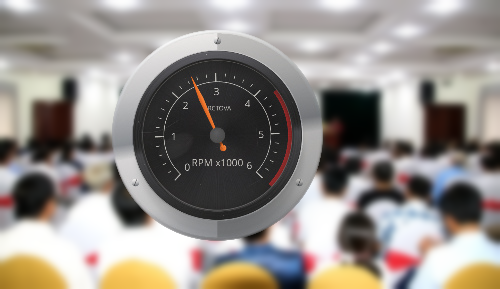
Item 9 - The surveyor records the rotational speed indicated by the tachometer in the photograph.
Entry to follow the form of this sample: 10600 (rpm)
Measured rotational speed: 2500 (rpm)
